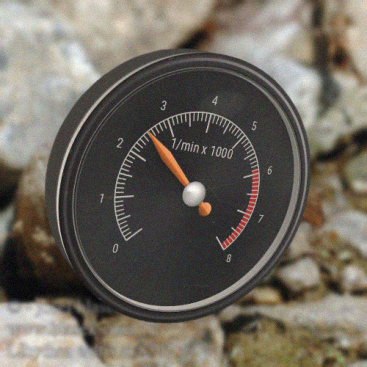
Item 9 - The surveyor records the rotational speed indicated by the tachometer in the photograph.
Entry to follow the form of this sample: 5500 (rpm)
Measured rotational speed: 2500 (rpm)
